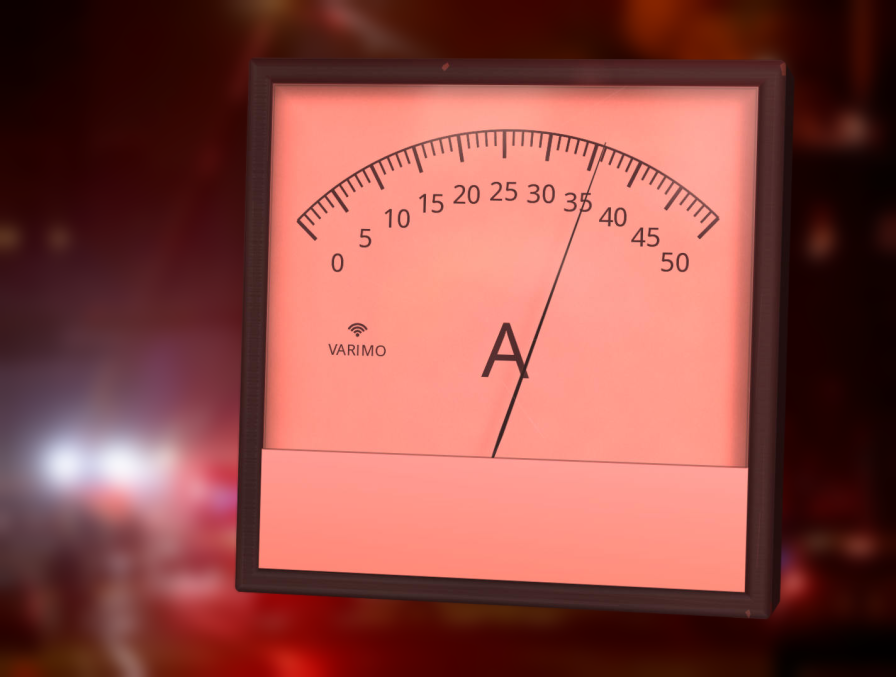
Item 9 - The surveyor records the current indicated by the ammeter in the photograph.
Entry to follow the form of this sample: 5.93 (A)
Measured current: 36 (A)
